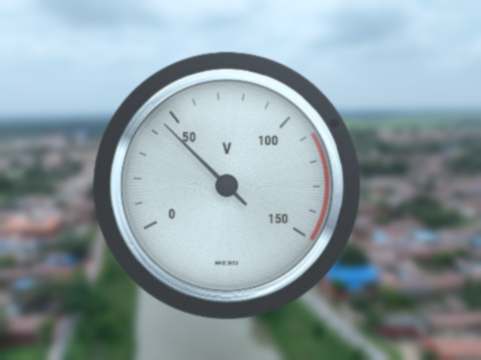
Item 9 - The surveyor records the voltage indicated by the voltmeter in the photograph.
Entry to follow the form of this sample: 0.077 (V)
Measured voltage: 45 (V)
